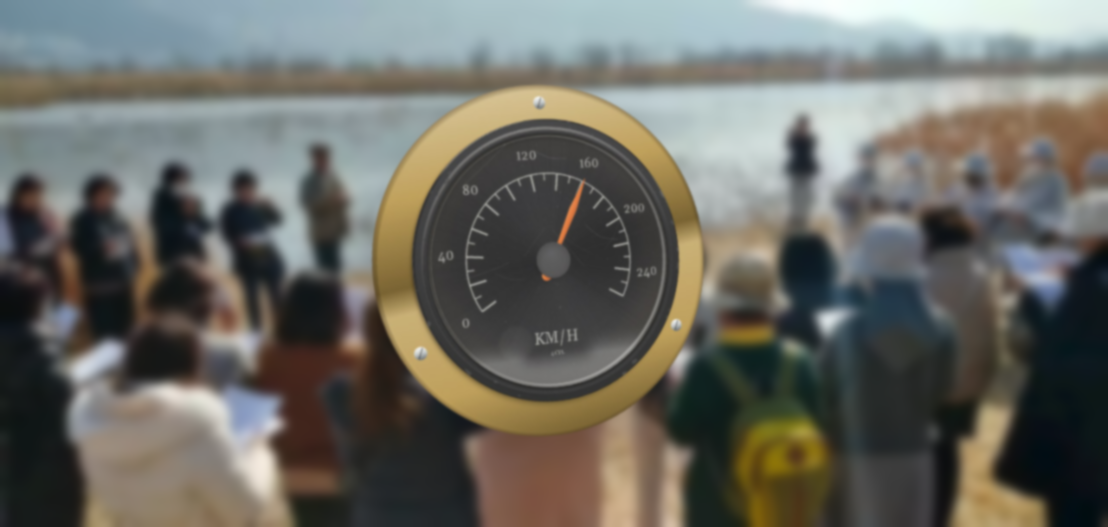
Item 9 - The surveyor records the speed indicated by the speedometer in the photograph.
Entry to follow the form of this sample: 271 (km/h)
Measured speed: 160 (km/h)
